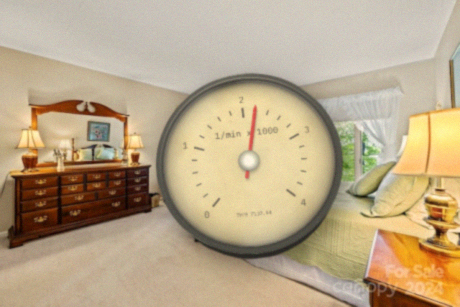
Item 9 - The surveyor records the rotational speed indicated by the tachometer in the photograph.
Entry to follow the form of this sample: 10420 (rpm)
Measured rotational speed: 2200 (rpm)
